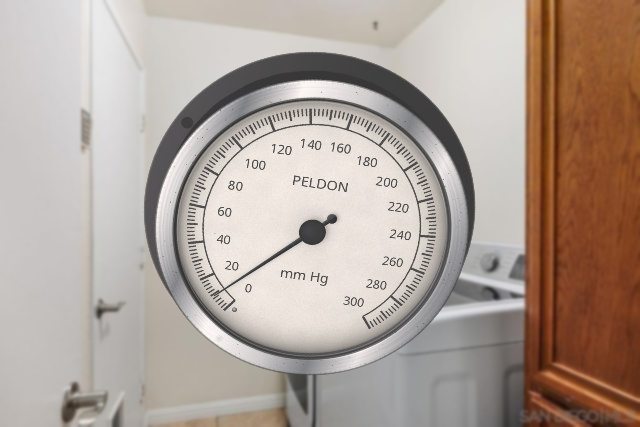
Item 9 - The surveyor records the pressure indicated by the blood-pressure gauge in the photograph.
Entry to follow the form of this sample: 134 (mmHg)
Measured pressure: 10 (mmHg)
